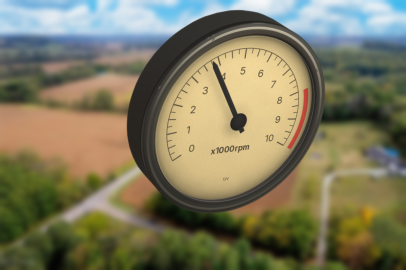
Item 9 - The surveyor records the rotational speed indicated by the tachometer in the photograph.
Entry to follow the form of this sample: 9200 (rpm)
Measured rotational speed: 3750 (rpm)
